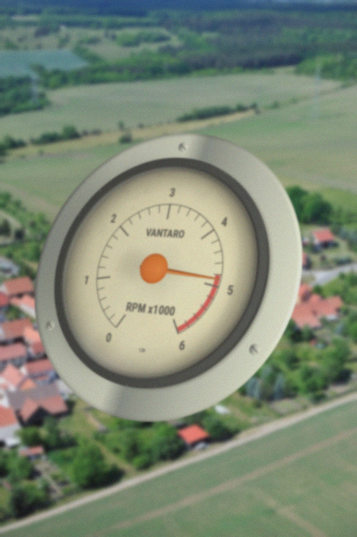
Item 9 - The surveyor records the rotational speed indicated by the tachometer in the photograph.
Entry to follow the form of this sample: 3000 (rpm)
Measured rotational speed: 4900 (rpm)
